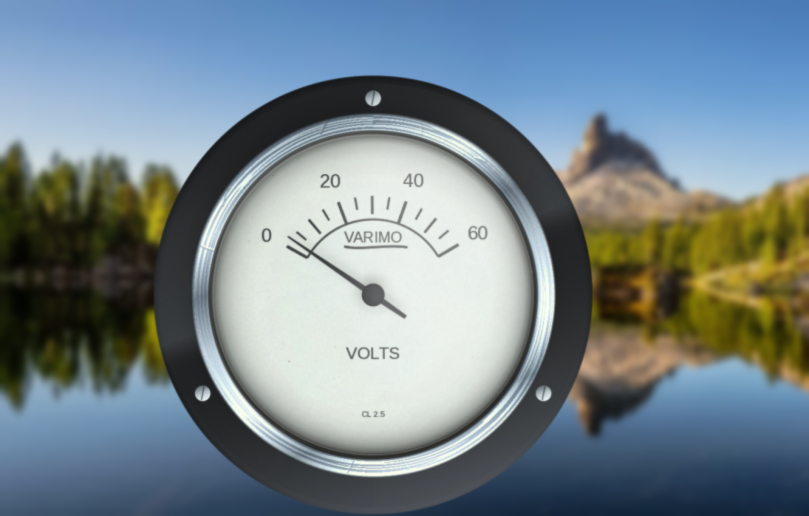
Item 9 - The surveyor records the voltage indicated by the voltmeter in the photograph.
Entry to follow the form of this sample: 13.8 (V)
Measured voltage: 2.5 (V)
